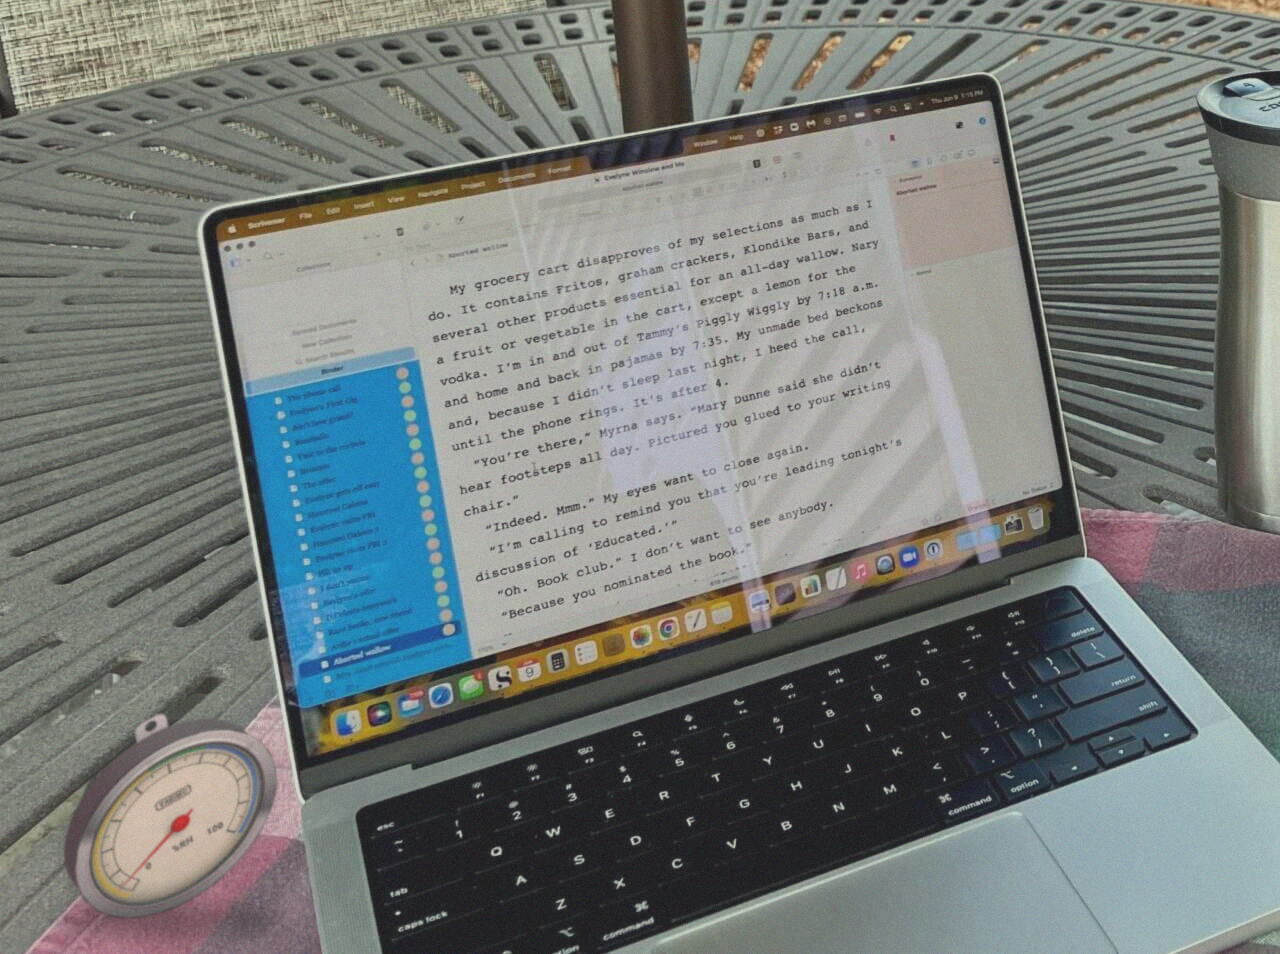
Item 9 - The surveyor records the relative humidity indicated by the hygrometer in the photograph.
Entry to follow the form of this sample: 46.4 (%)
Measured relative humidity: 5 (%)
